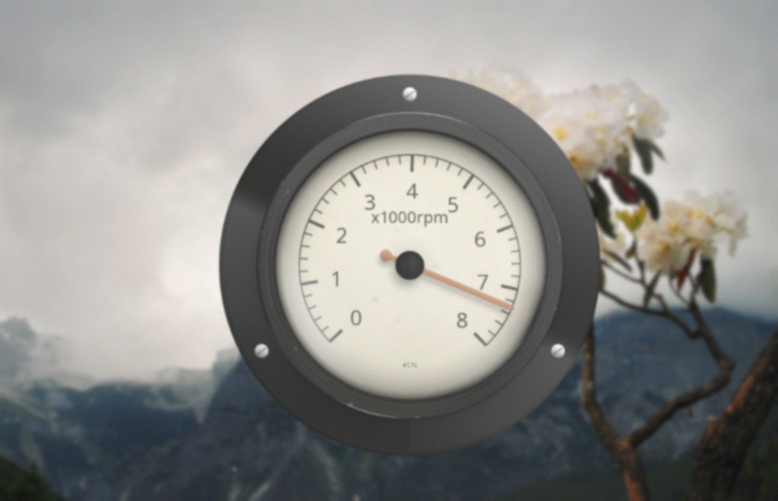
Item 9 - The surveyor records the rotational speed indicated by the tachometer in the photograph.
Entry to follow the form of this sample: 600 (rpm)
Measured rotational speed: 7300 (rpm)
